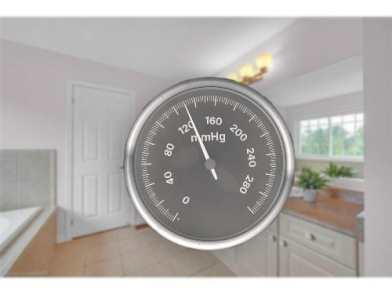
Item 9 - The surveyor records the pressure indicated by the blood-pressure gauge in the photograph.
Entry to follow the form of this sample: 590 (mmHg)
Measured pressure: 130 (mmHg)
